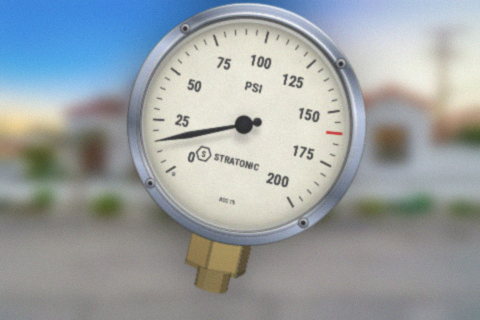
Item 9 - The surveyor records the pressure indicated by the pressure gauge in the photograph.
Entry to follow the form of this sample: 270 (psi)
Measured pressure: 15 (psi)
